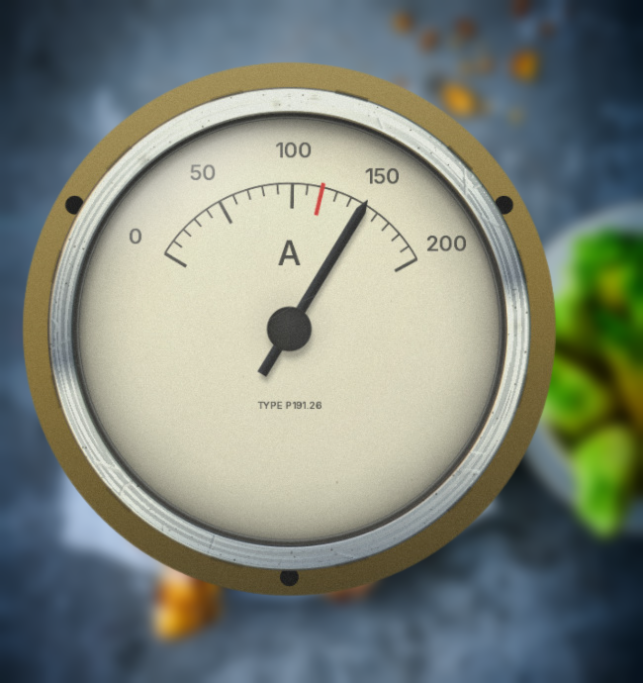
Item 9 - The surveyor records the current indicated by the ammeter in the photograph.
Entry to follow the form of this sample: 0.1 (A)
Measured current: 150 (A)
